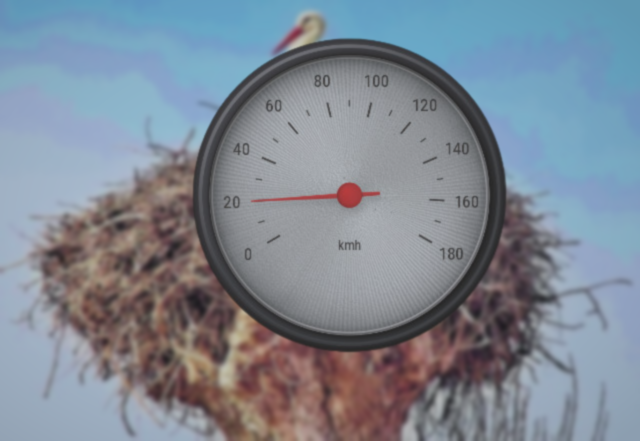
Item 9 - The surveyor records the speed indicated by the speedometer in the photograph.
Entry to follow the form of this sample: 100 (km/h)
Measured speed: 20 (km/h)
